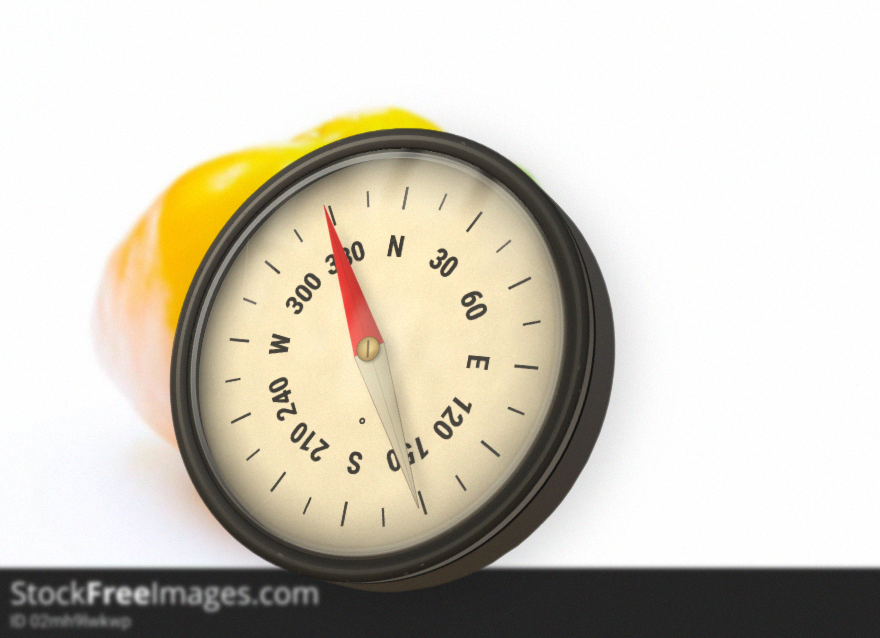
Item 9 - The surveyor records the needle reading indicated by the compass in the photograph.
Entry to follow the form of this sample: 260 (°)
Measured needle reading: 330 (°)
